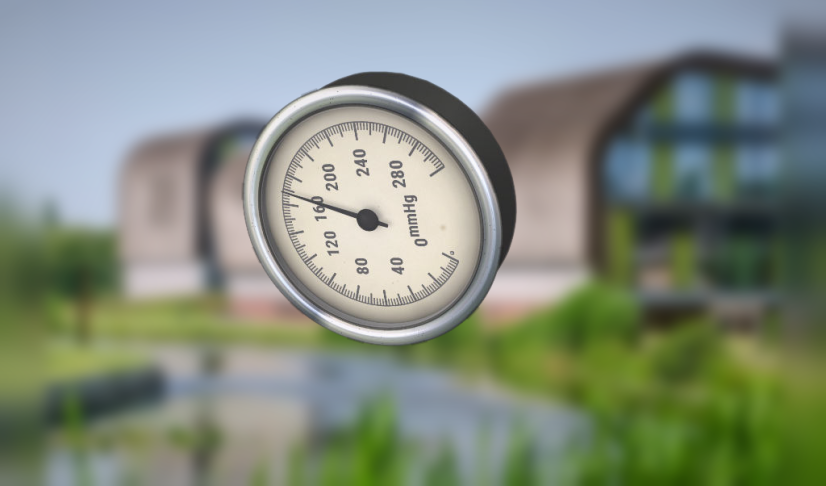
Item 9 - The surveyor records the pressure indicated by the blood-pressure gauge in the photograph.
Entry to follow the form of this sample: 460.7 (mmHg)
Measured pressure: 170 (mmHg)
